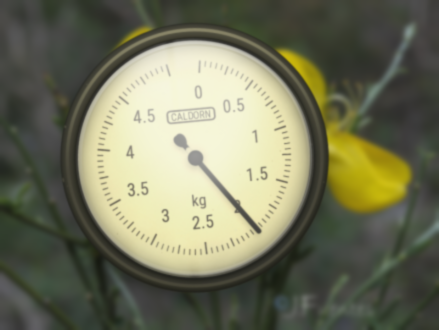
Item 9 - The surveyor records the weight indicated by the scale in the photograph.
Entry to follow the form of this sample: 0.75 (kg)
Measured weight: 2 (kg)
